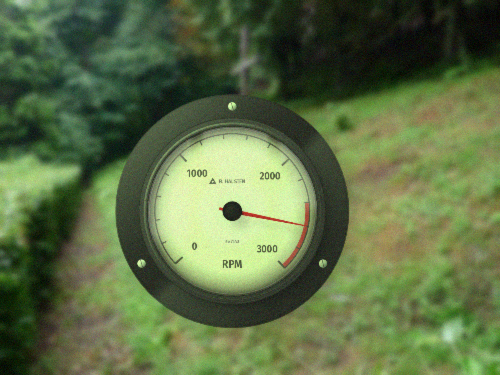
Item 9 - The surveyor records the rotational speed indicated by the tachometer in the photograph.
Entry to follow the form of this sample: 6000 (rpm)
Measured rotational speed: 2600 (rpm)
